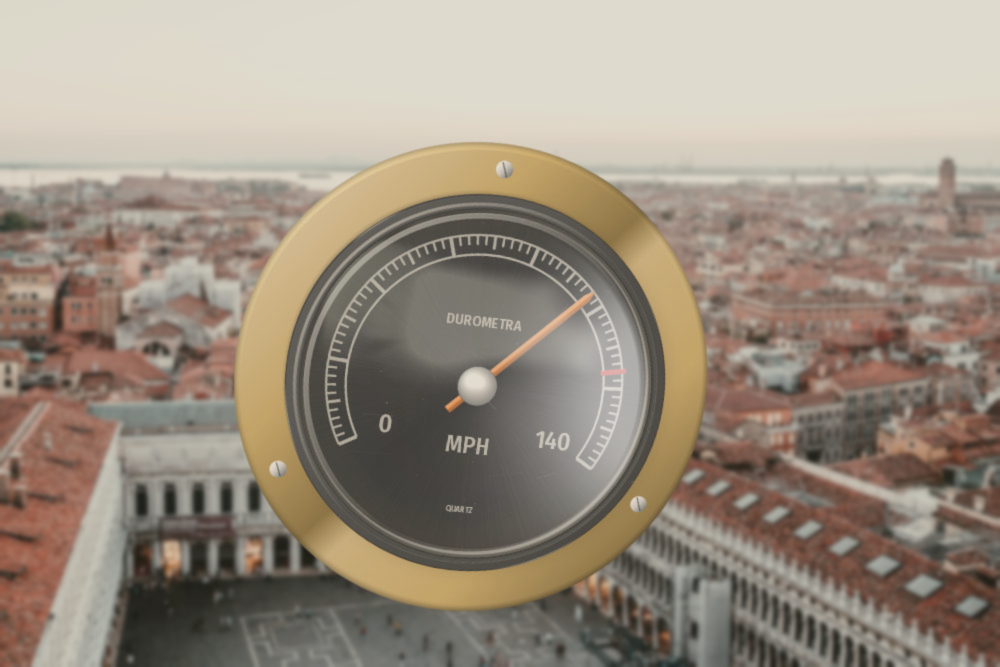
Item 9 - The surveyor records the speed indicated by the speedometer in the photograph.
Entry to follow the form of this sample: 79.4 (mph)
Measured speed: 96 (mph)
